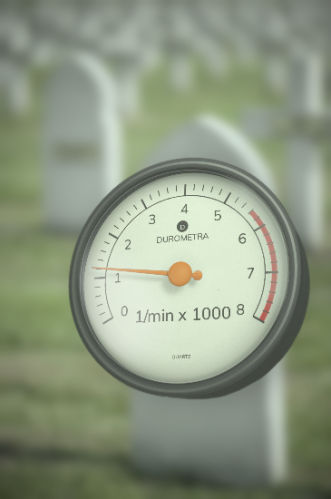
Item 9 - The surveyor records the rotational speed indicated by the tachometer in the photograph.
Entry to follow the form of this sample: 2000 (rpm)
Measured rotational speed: 1200 (rpm)
